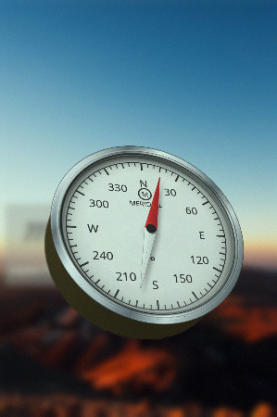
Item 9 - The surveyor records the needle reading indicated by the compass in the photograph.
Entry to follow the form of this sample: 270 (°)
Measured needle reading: 15 (°)
